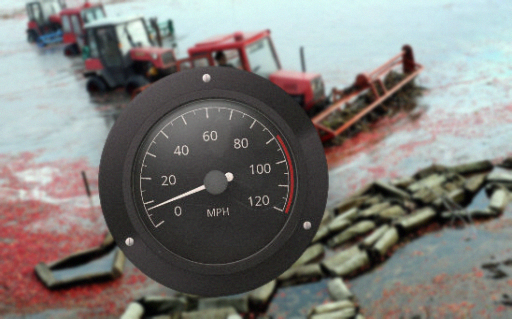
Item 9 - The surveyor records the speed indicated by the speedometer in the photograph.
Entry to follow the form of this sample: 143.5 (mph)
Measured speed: 7.5 (mph)
